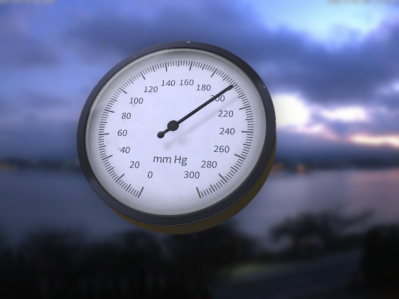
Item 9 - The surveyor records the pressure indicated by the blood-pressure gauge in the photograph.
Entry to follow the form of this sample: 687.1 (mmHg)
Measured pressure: 200 (mmHg)
